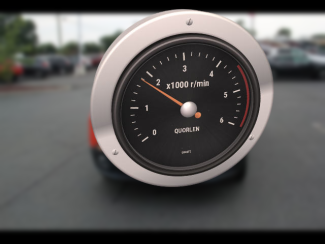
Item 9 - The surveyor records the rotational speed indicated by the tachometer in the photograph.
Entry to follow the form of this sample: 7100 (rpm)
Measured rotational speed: 1800 (rpm)
